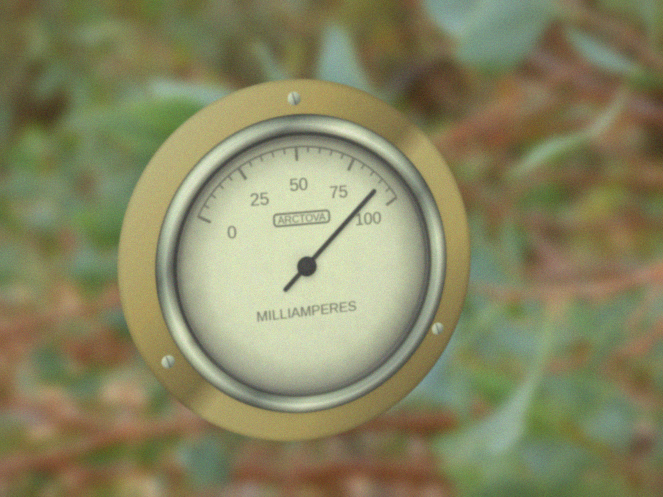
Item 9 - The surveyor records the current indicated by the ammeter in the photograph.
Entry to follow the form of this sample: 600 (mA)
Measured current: 90 (mA)
